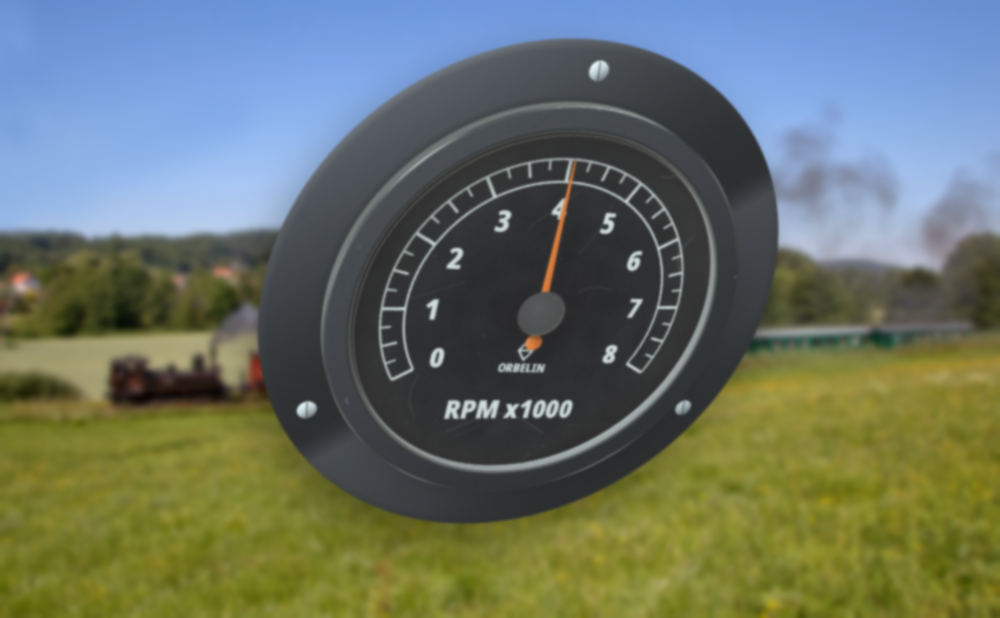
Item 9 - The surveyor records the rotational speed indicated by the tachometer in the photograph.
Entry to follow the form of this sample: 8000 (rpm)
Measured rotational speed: 4000 (rpm)
